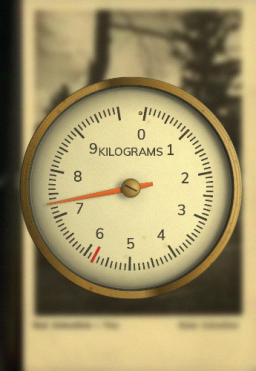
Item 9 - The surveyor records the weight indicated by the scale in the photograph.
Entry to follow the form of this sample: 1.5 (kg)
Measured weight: 7.3 (kg)
